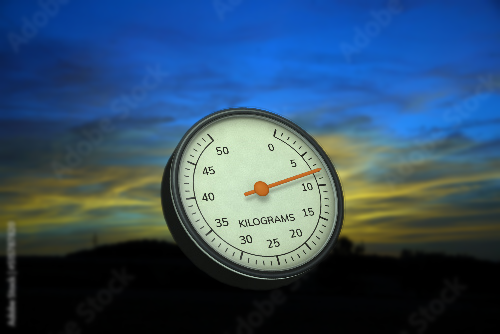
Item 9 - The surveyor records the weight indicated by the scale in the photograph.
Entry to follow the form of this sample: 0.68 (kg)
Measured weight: 8 (kg)
